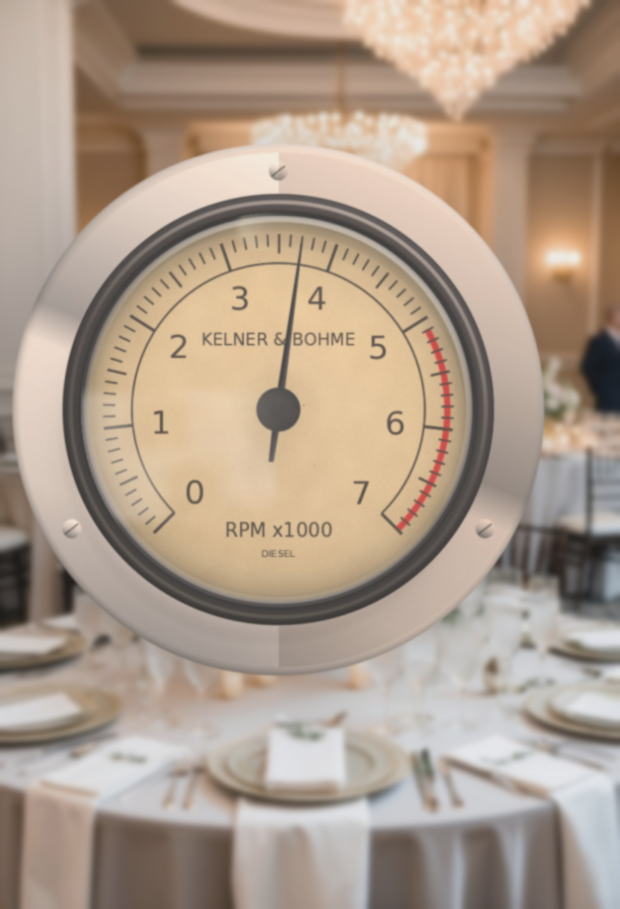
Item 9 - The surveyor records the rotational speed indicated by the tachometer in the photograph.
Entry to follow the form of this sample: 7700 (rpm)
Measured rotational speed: 3700 (rpm)
